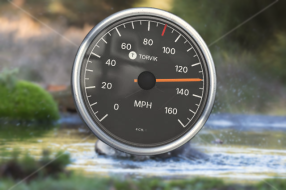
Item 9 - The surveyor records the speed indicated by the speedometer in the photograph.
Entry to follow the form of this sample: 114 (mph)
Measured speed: 130 (mph)
